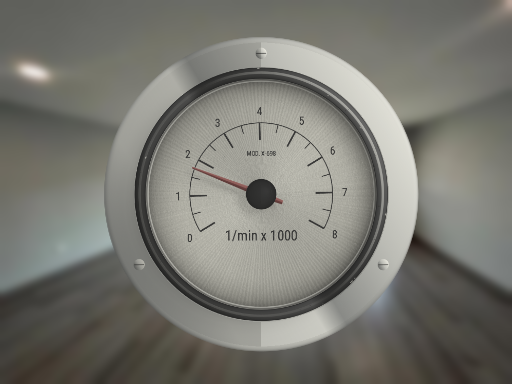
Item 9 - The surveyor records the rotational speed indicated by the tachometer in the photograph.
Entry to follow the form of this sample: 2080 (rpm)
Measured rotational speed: 1750 (rpm)
